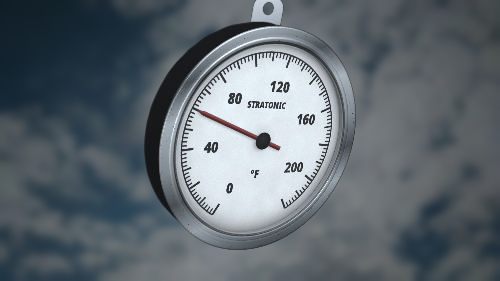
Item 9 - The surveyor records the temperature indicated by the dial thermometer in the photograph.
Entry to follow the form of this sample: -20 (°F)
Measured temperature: 60 (°F)
